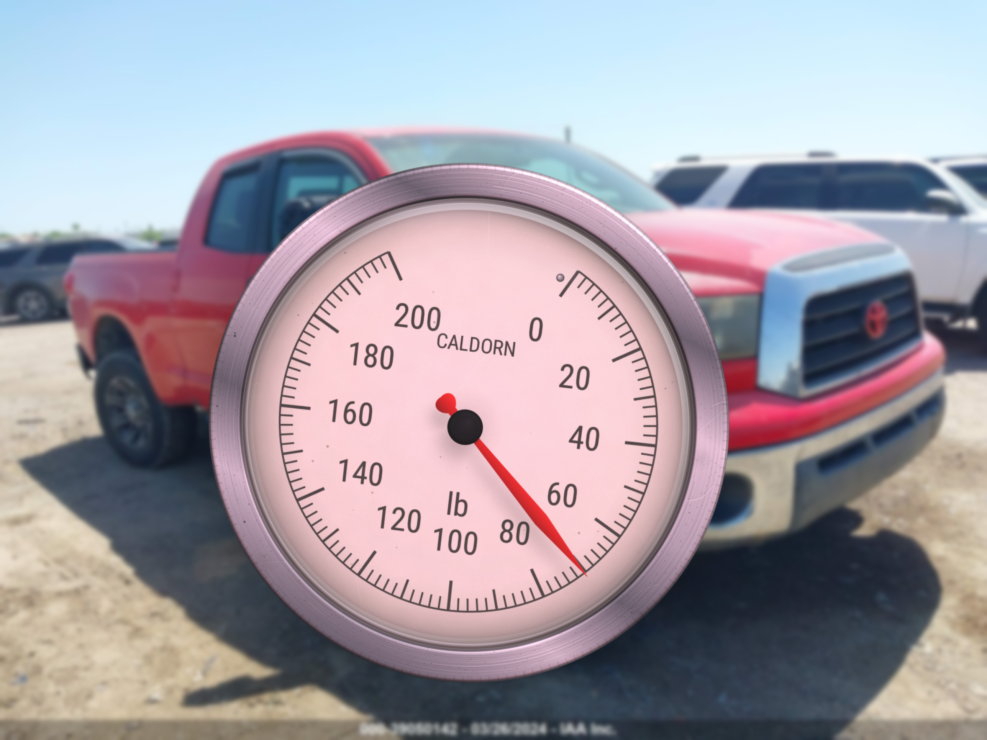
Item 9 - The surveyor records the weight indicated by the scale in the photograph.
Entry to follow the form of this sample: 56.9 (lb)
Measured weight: 70 (lb)
